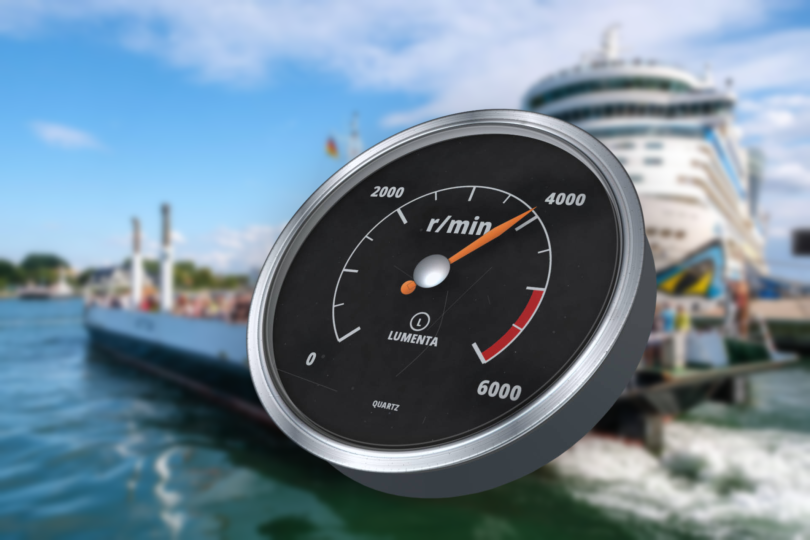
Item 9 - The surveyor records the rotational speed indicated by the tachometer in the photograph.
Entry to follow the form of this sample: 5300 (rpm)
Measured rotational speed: 4000 (rpm)
